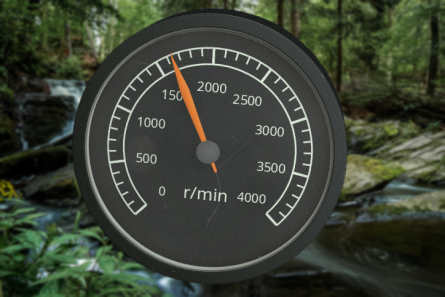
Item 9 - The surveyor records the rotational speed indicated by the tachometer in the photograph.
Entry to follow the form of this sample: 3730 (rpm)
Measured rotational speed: 1650 (rpm)
